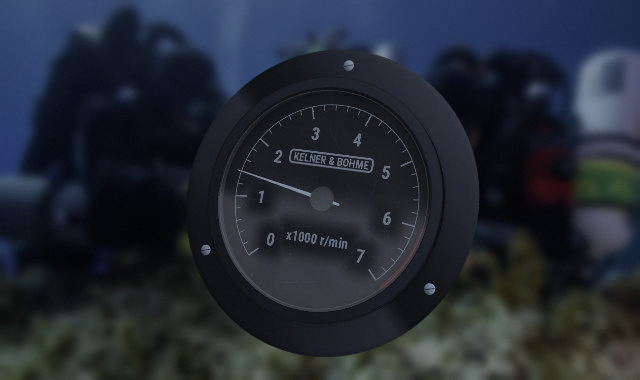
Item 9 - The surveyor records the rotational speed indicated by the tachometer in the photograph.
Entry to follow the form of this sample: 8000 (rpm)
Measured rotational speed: 1400 (rpm)
